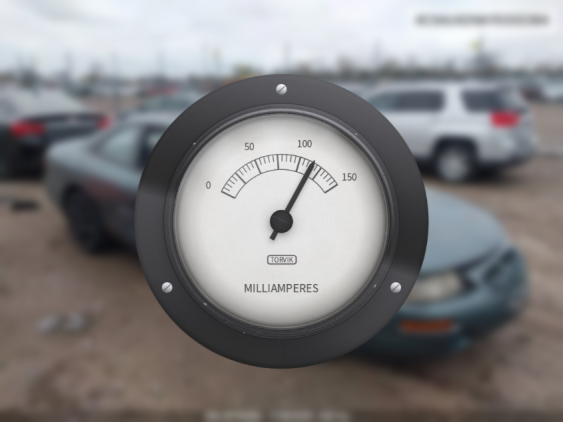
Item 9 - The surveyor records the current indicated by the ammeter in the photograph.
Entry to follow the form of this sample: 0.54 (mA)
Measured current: 115 (mA)
